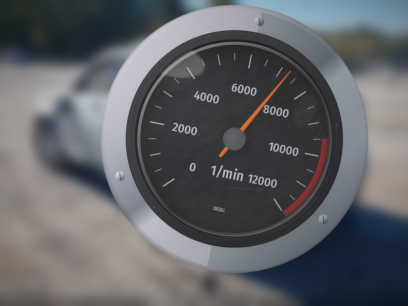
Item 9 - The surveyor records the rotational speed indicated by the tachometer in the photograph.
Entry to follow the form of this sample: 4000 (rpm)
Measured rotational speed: 7250 (rpm)
